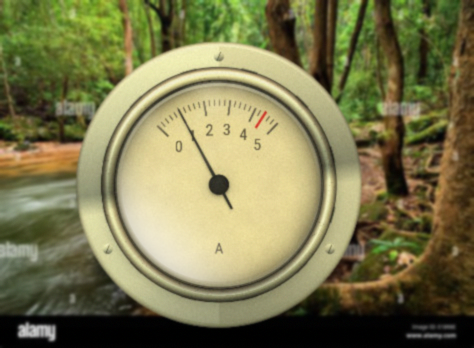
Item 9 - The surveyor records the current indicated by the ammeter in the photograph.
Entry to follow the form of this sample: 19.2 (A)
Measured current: 1 (A)
